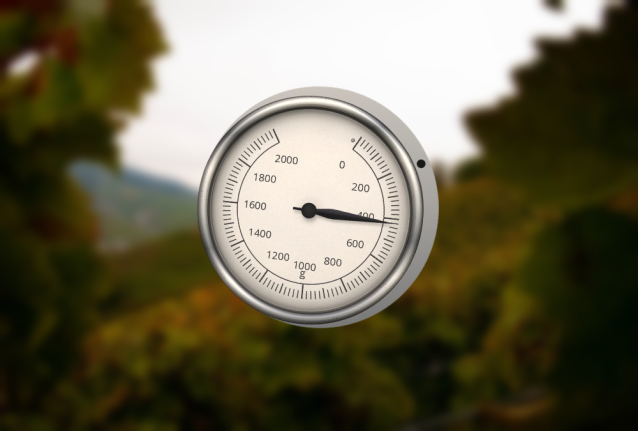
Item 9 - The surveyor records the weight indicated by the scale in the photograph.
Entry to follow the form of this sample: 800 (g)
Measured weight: 420 (g)
